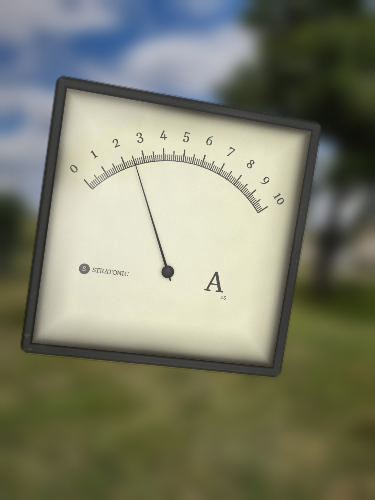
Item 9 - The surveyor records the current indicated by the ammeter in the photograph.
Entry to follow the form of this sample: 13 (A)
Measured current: 2.5 (A)
